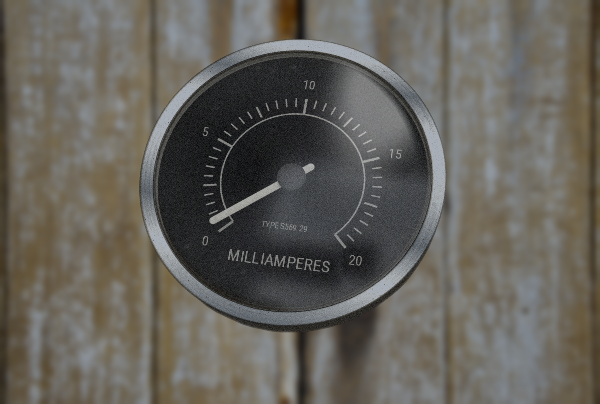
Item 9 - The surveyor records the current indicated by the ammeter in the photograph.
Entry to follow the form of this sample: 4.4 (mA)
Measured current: 0.5 (mA)
